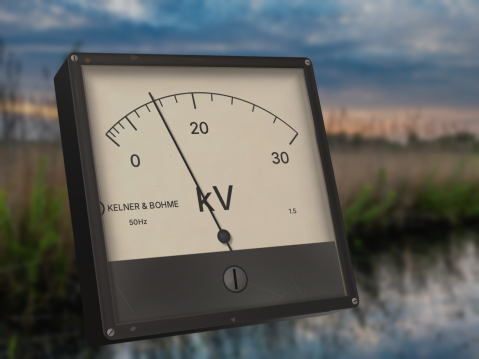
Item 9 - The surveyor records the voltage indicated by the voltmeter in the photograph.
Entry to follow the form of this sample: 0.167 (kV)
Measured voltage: 15 (kV)
